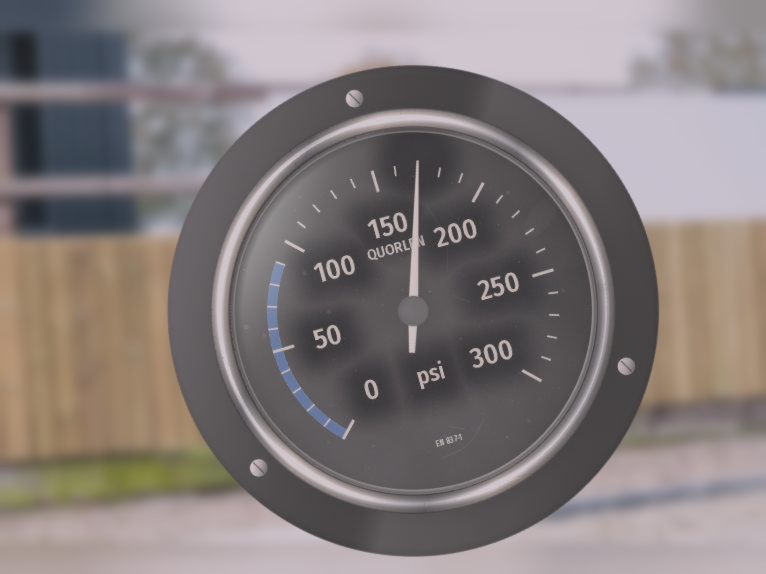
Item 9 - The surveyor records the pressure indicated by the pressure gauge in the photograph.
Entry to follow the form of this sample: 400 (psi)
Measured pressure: 170 (psi)
